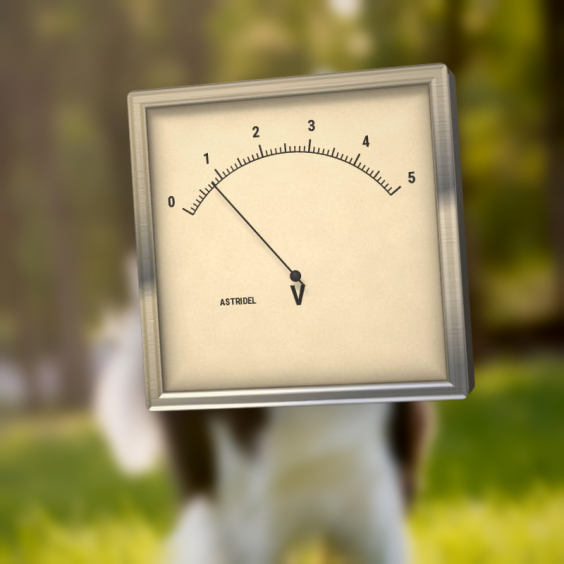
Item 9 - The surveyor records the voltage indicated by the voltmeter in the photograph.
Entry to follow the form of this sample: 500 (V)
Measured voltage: 0.8 (V)
